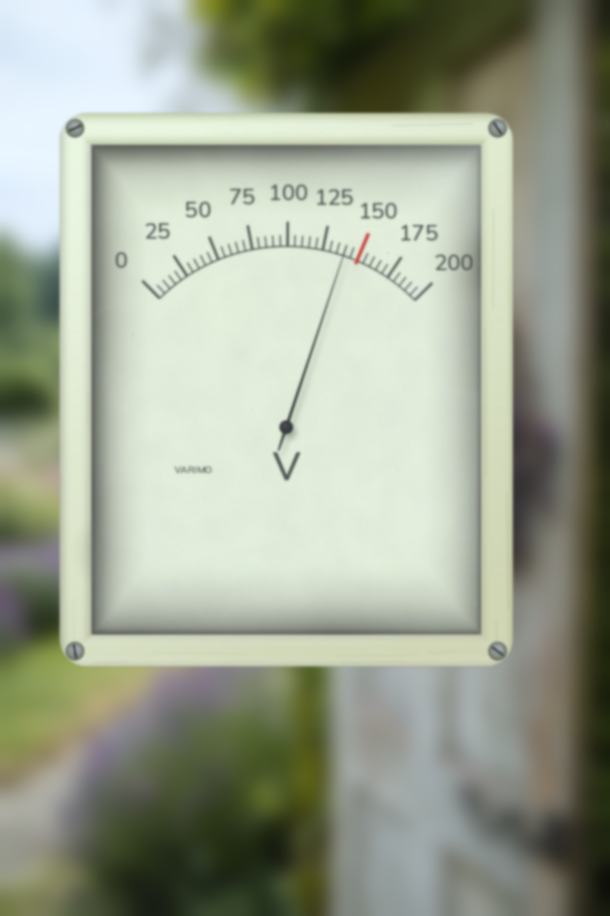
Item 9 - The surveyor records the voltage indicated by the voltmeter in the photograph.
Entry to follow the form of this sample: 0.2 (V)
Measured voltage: 140 (V)
